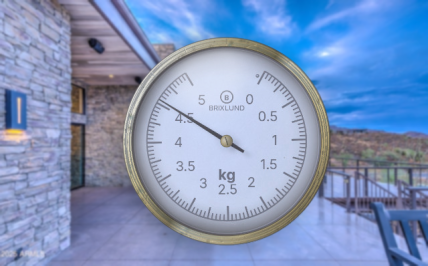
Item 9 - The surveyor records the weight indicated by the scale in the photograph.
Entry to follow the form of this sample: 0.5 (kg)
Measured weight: 4.55 (kg)
